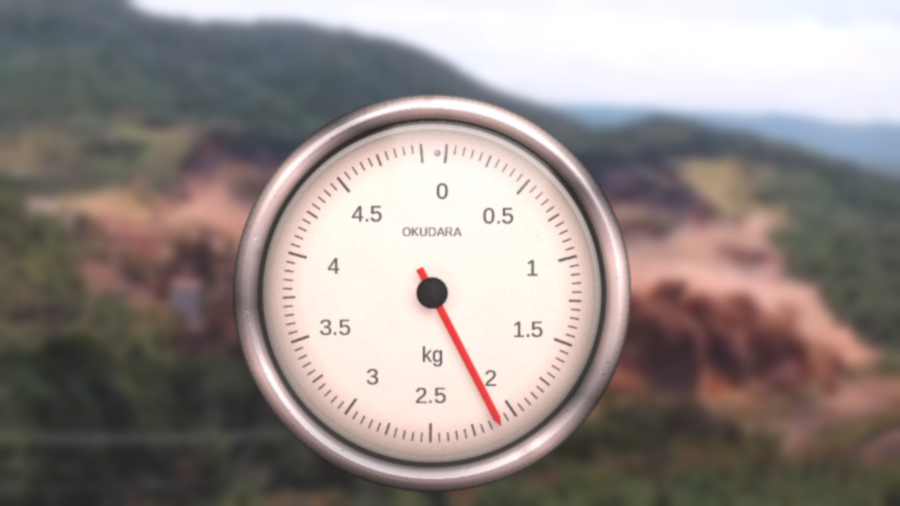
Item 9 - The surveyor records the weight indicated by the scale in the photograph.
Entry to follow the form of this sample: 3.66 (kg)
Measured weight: 2.1 (kg)
